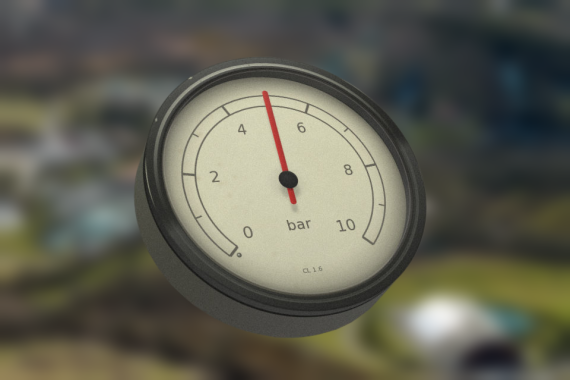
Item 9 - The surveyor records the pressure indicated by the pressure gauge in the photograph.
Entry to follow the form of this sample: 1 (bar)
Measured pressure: 5 (bar)
